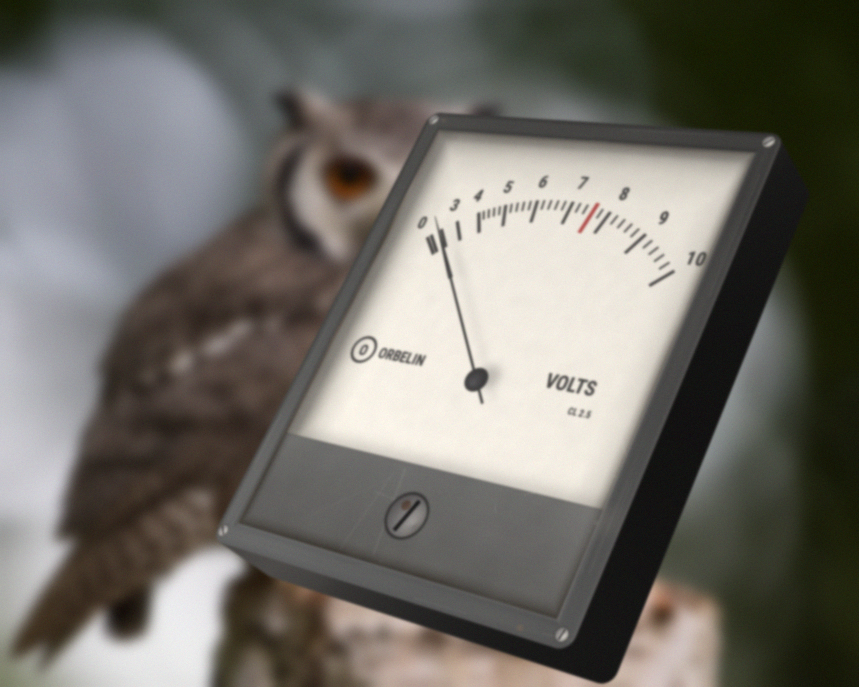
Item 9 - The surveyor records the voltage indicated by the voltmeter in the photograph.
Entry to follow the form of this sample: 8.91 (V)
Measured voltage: 2 (V)
